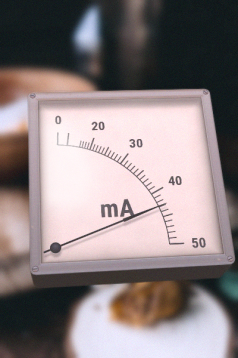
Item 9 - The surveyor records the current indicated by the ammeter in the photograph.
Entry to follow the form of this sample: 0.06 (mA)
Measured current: 43 (mA)
